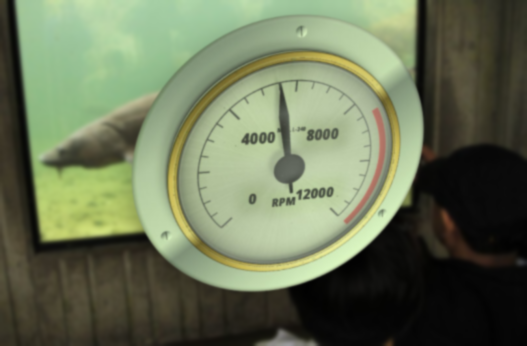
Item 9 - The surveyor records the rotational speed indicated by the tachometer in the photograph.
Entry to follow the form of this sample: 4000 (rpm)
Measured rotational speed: 5500 (rpm)
